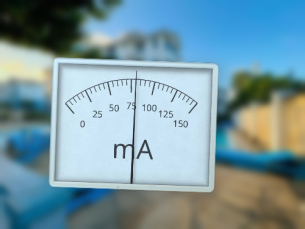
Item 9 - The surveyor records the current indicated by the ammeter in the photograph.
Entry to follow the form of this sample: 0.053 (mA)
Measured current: 80 (mA)
